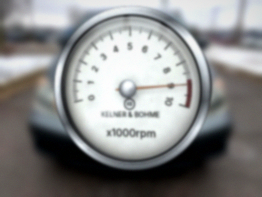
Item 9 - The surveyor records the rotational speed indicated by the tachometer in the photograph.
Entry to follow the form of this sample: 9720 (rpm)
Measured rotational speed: 9000 (rpm)
